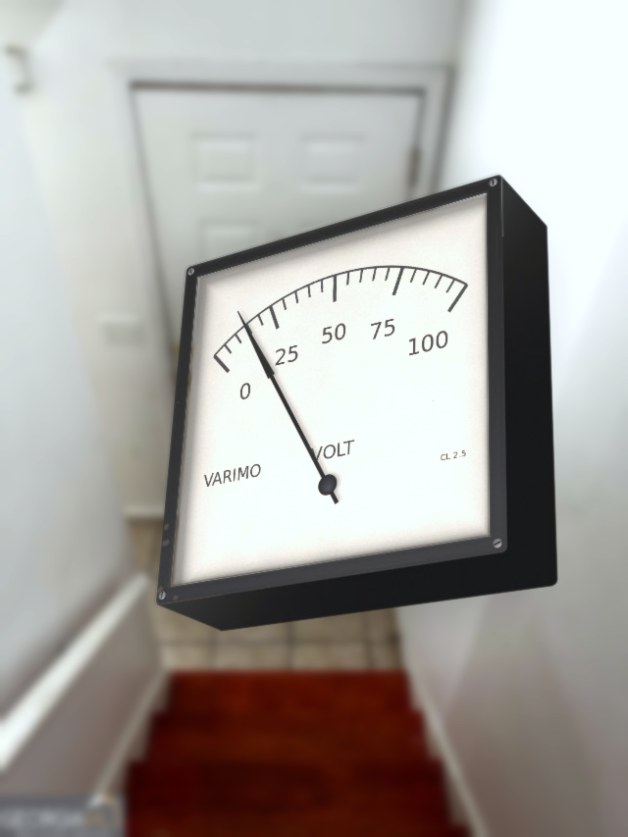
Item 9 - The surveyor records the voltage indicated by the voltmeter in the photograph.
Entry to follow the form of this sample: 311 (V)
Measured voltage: 15 (V)
